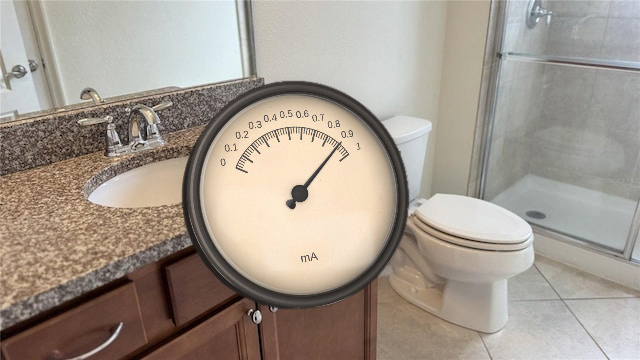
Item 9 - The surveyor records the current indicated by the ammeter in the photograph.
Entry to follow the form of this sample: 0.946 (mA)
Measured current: 0.9 (mA)
